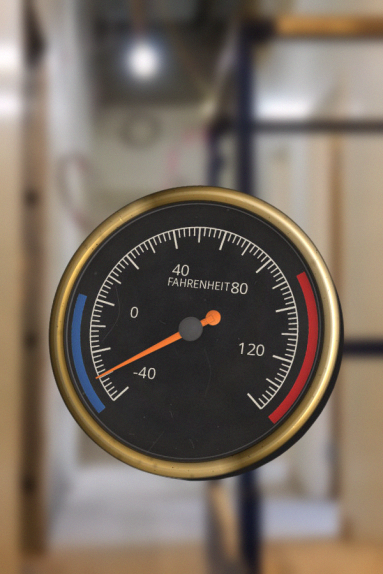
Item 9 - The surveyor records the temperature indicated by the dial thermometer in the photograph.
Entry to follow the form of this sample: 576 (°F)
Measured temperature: -30 (°F)
